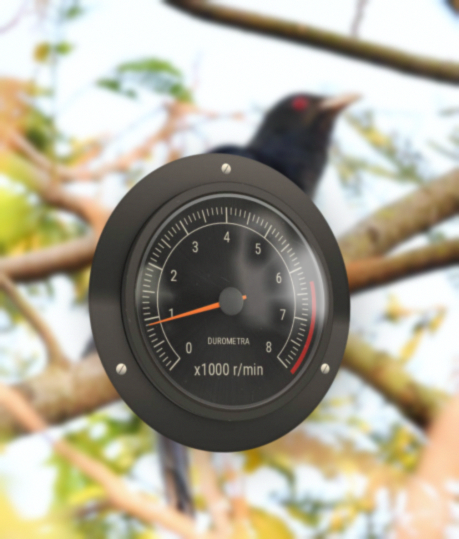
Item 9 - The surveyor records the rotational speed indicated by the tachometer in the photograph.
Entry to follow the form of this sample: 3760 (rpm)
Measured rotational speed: 900 (rpm)
